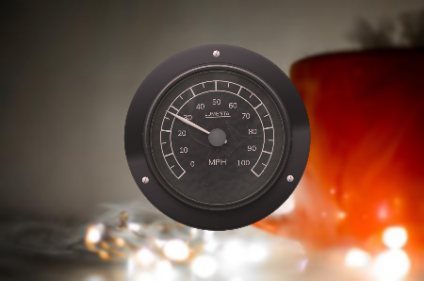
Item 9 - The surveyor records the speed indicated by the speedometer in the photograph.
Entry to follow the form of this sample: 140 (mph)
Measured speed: 27.5 (mph)
